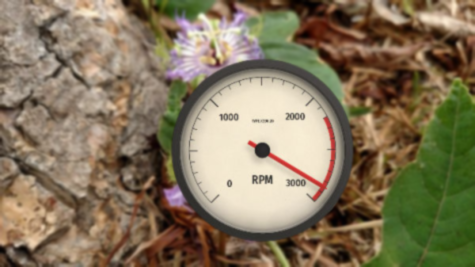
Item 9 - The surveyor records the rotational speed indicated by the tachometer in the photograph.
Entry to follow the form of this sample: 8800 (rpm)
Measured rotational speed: 2850 (rpm)
